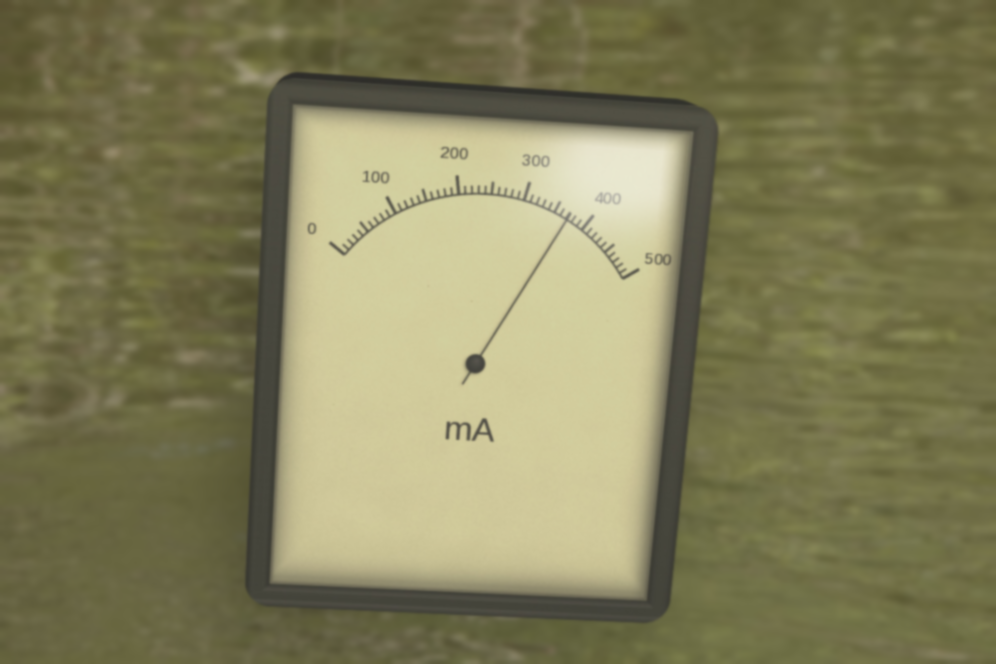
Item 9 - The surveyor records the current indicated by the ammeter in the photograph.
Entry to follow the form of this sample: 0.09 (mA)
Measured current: 370 (mA)
